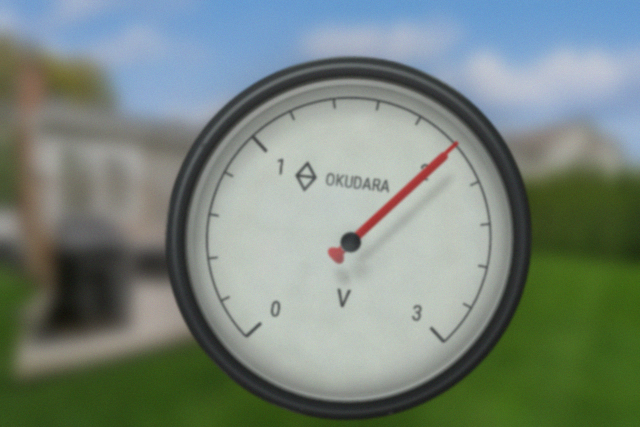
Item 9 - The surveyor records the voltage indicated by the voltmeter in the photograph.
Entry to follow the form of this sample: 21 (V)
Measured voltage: 2 (V)
